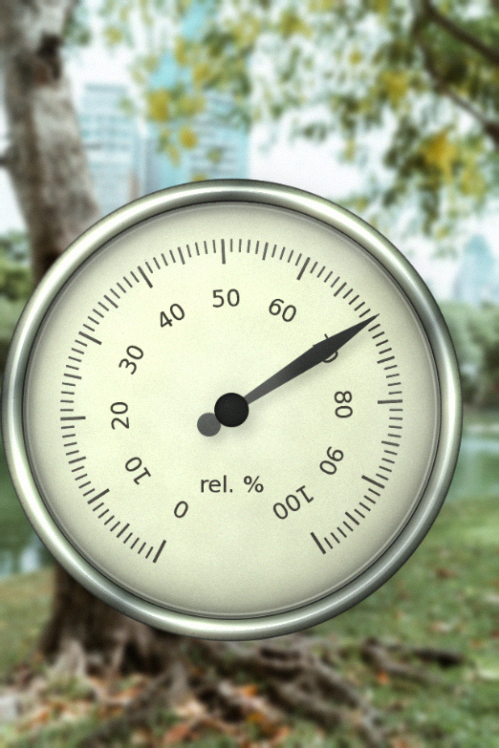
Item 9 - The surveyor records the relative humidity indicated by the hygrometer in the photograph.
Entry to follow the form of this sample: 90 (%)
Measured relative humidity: 70 (%)
